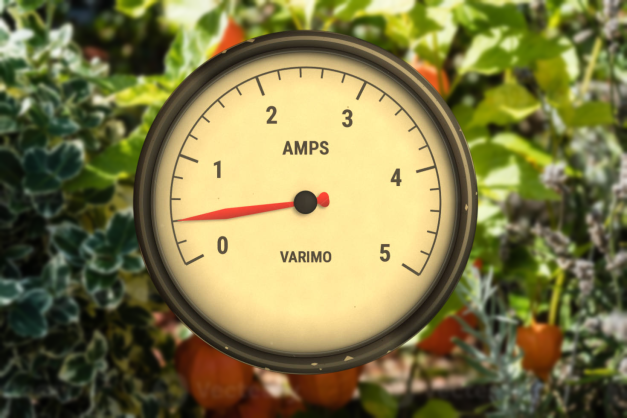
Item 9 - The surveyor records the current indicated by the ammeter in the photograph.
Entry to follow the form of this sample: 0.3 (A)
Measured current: 0.4 (A)
